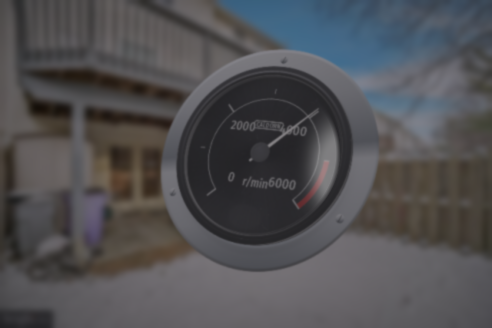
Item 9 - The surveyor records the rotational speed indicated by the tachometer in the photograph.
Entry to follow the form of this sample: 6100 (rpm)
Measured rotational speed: 4000 (rpm)
